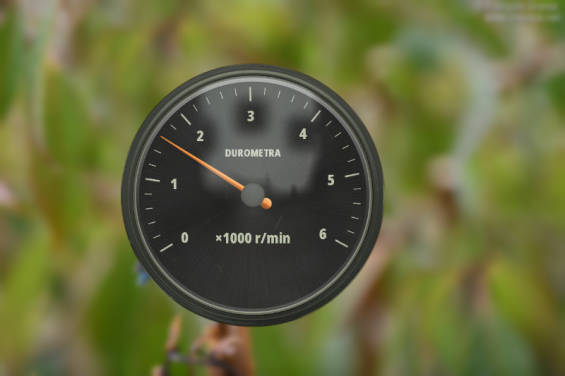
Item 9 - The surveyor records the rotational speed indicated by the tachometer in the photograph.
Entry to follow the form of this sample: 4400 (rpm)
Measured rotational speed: 1600 (rpm)
